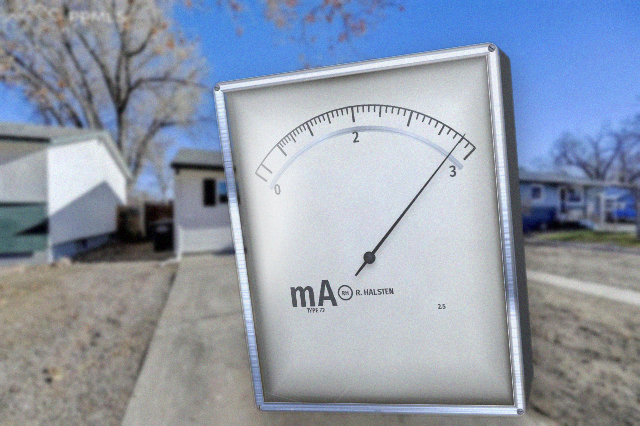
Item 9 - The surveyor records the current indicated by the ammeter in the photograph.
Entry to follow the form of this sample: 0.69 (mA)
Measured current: 2.9 (mA)
